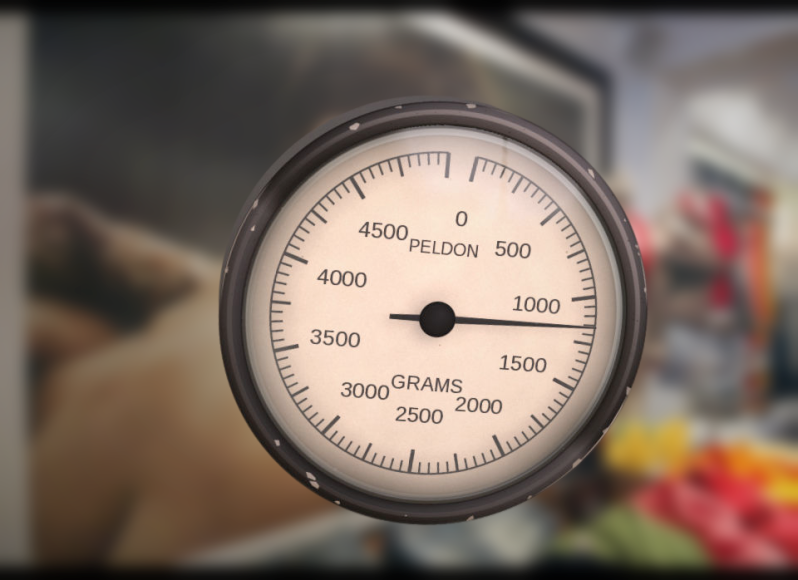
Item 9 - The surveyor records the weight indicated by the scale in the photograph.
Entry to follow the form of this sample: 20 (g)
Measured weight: 1150 (g)
